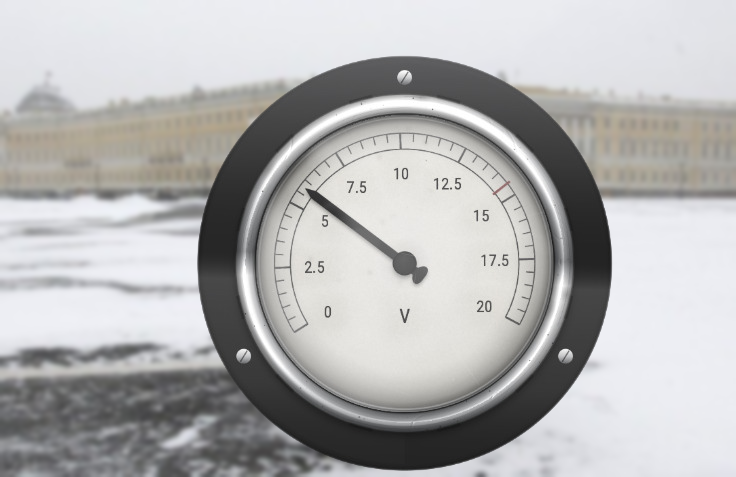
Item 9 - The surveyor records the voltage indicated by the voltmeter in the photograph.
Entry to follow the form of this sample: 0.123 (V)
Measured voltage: 5.75 (V)
